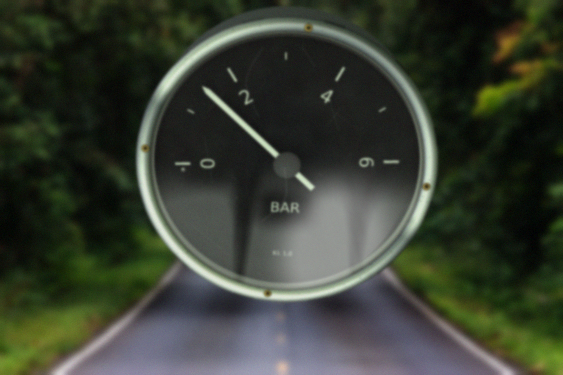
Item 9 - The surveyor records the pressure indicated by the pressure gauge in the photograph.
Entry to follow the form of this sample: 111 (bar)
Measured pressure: 1.5 (bar)
